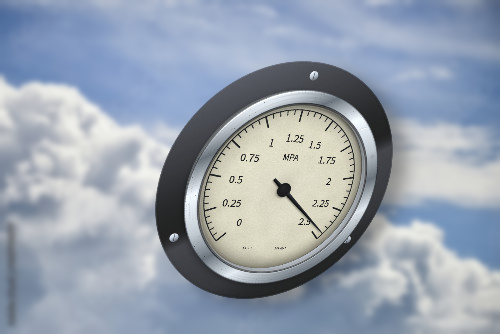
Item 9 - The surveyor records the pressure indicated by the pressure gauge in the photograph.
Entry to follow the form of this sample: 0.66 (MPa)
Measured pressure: 2.45 (MPa)
